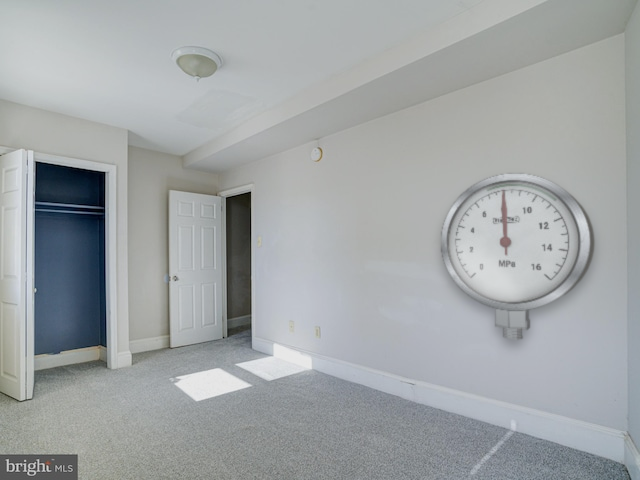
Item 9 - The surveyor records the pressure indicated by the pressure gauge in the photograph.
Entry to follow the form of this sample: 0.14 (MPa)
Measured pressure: 8 (MPa)
